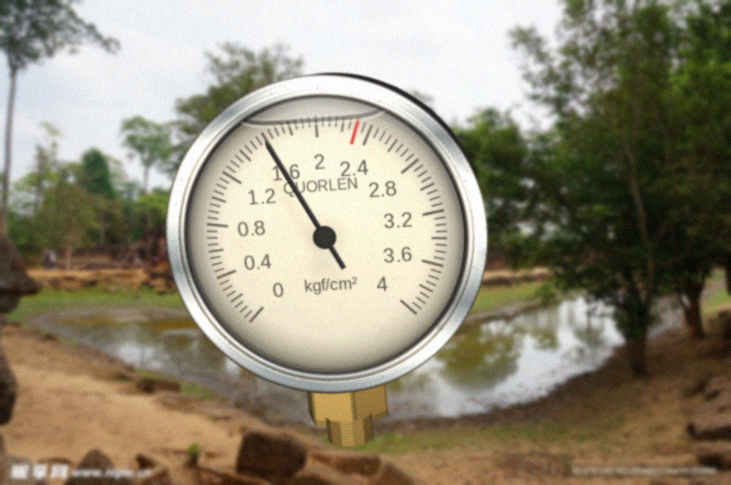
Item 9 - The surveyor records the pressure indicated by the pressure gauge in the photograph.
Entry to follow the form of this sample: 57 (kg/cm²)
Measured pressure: 1.6 (kg/cm²)
